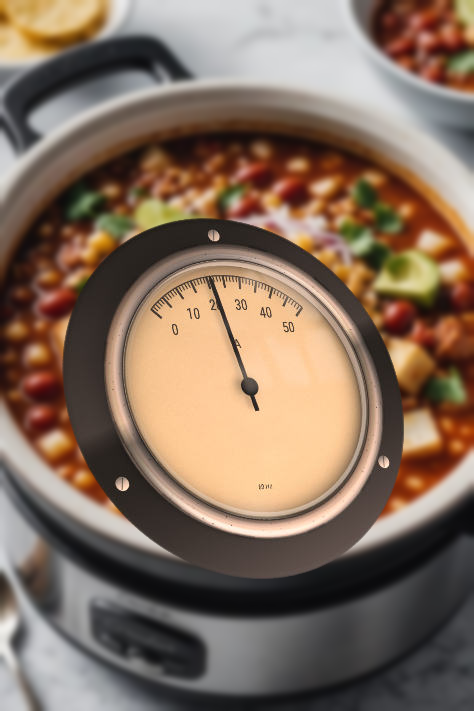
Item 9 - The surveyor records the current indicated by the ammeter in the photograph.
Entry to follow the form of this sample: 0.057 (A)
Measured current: 20 (A)
